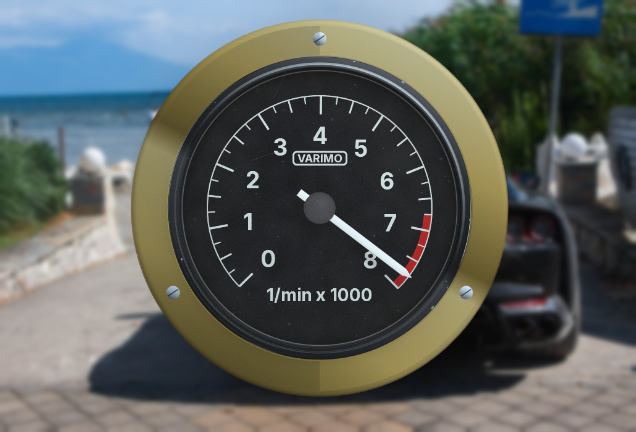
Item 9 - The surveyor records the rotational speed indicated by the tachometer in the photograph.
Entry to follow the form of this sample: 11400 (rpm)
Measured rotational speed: 7750 (rpm)
